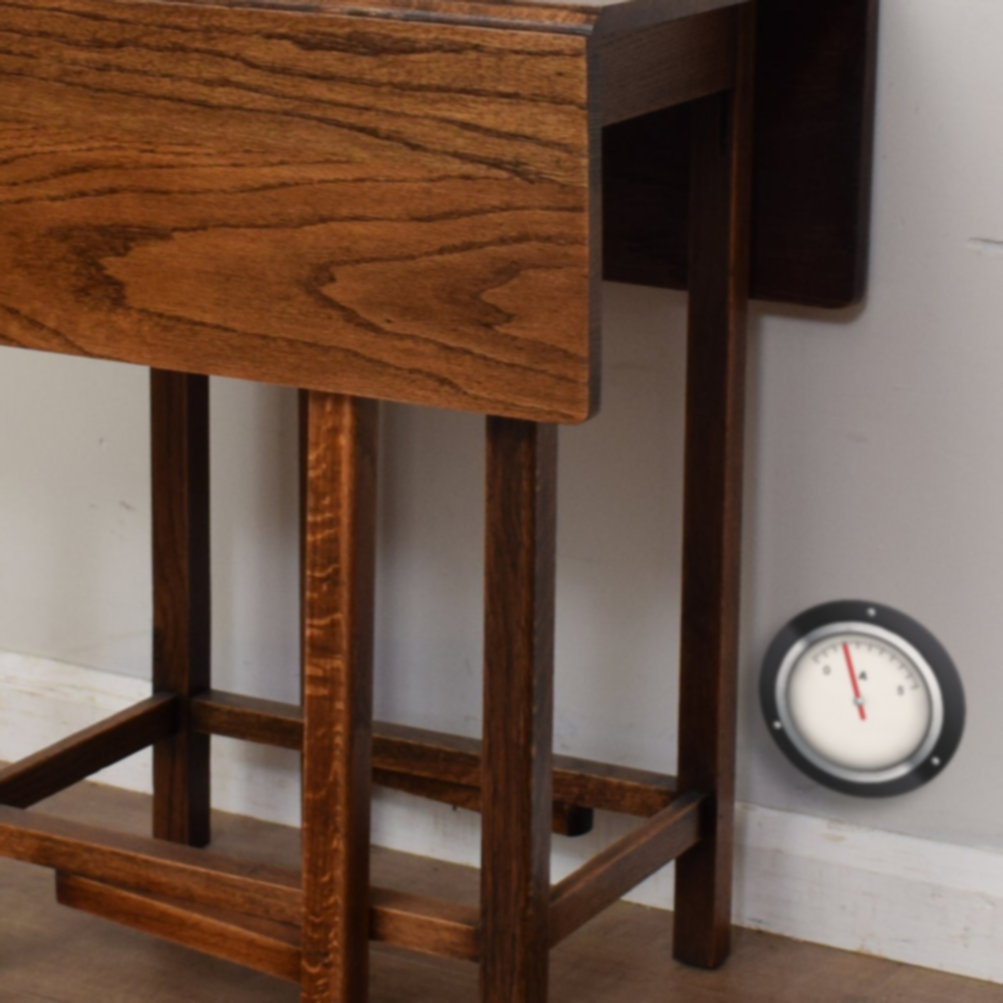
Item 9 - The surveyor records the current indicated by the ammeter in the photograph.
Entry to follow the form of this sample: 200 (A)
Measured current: 1.5 (A)
